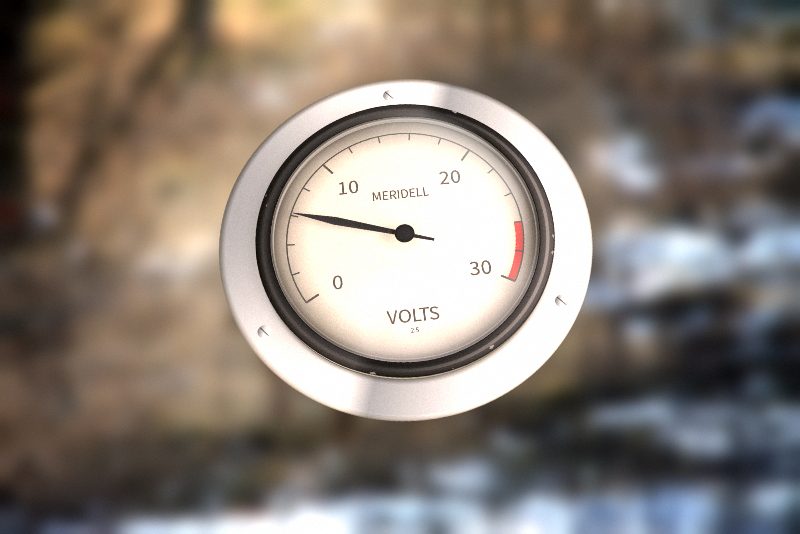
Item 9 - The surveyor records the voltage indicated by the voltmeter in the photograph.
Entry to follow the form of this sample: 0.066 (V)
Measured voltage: 6 (V)
